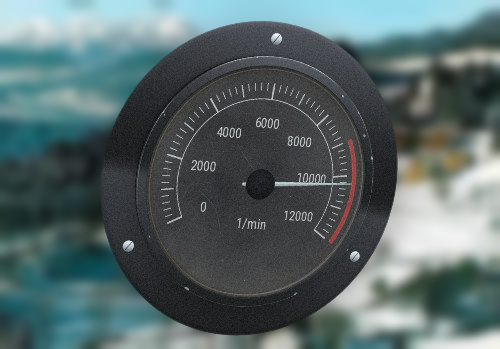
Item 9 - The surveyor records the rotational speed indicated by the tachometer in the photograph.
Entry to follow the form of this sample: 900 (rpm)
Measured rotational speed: 10200 (rpm)
